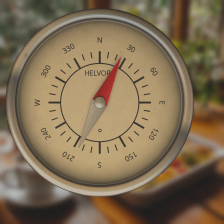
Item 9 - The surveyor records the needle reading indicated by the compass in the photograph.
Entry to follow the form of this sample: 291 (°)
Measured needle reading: 25 (°)
